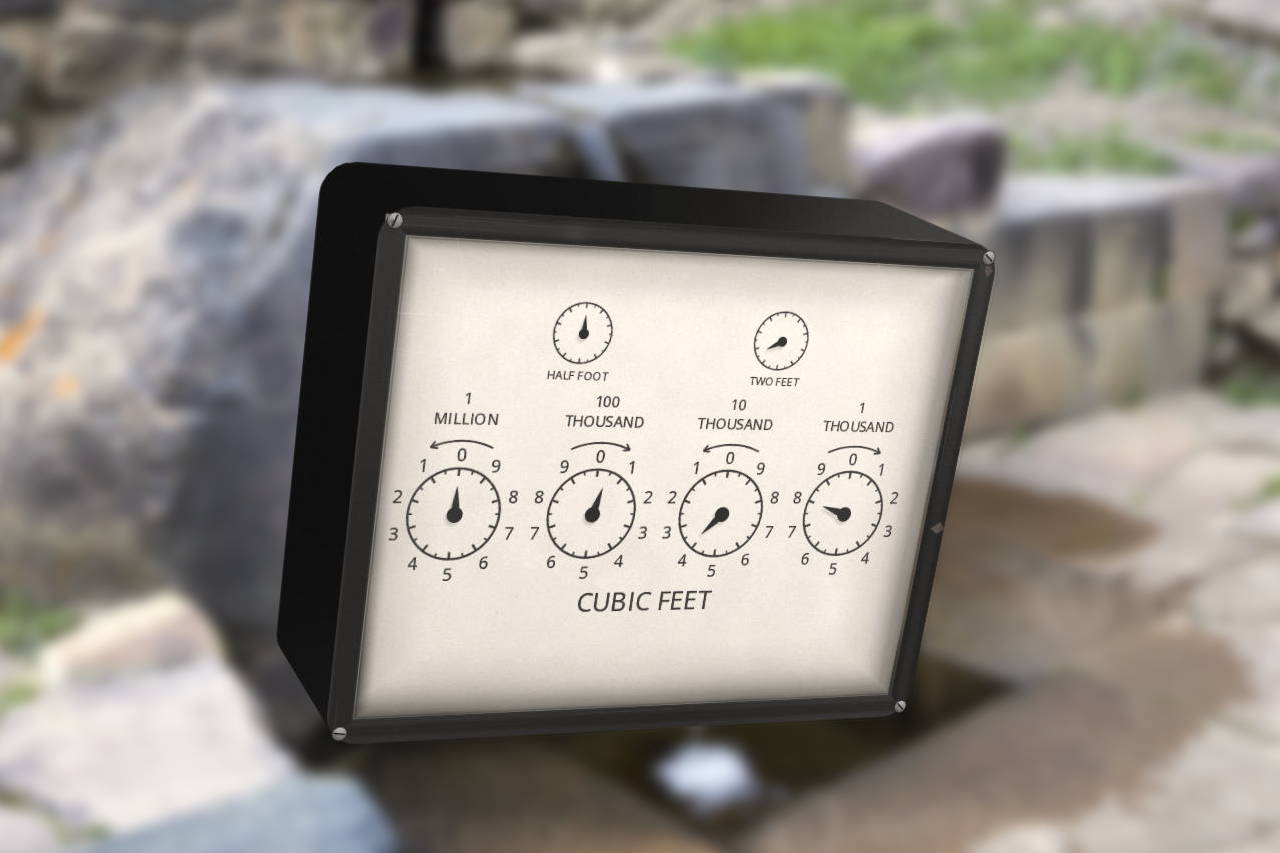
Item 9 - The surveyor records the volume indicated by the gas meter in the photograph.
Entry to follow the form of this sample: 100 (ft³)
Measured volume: 3800 (ft³)
